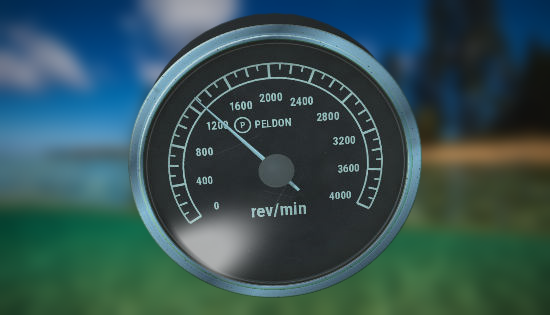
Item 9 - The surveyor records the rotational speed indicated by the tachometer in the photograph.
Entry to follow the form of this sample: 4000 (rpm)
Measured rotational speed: 1300 (rpm)
